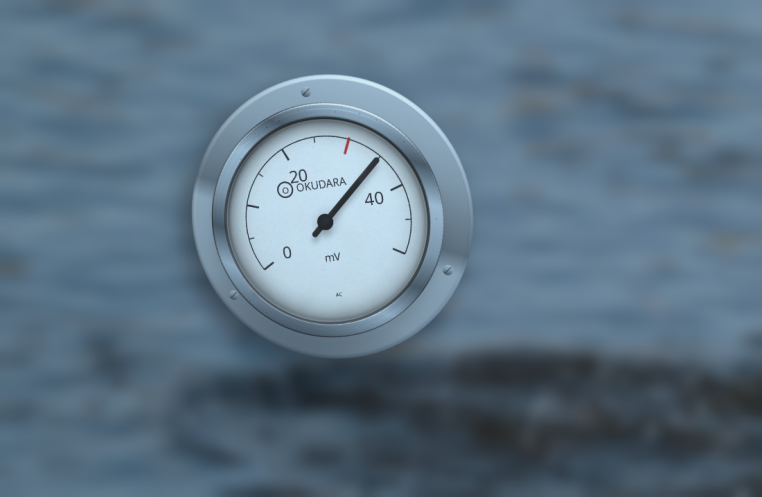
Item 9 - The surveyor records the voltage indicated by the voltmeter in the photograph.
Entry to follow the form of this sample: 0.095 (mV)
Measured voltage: 35 (mV)
